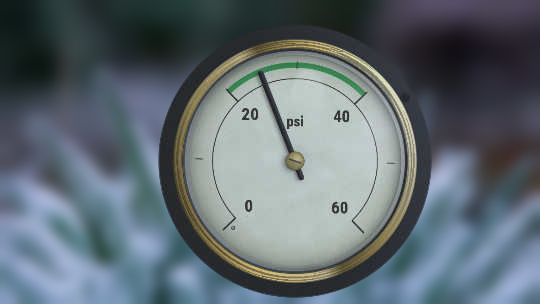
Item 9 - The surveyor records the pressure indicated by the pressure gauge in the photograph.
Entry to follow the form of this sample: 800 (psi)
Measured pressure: 25 (psi)
